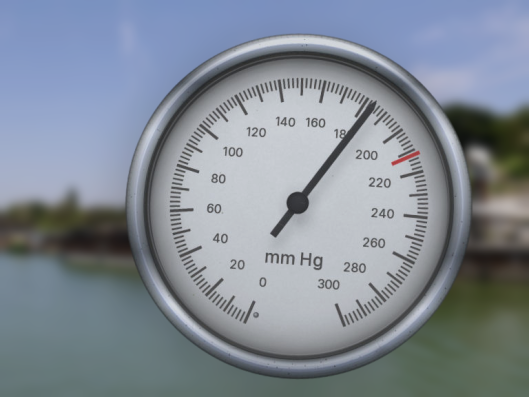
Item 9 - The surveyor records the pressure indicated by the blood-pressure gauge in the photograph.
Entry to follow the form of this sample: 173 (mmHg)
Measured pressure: 184 (mmHg)
